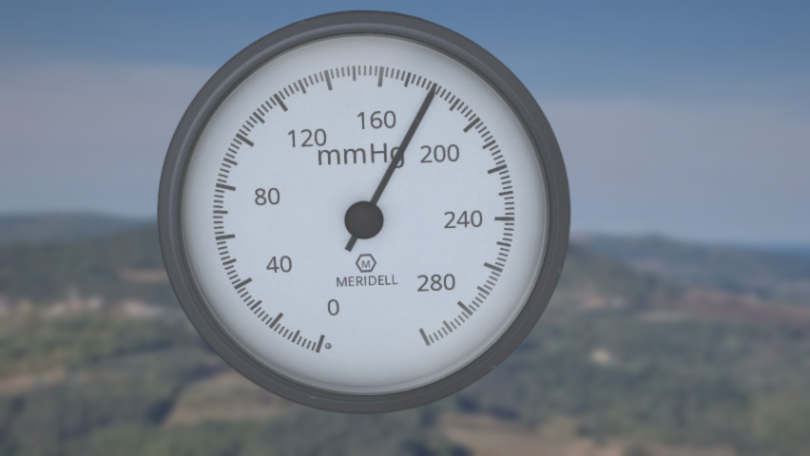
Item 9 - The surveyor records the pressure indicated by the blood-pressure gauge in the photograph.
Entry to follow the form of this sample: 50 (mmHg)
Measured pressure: 180 (mmHg)
